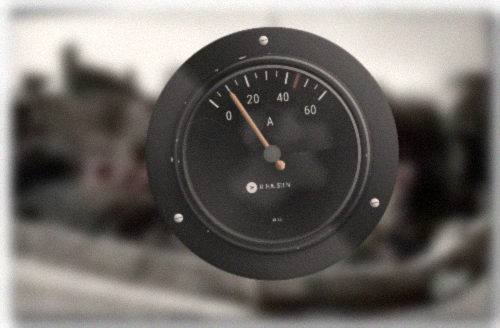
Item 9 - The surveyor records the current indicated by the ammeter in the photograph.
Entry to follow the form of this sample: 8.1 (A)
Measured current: 10 (A)
